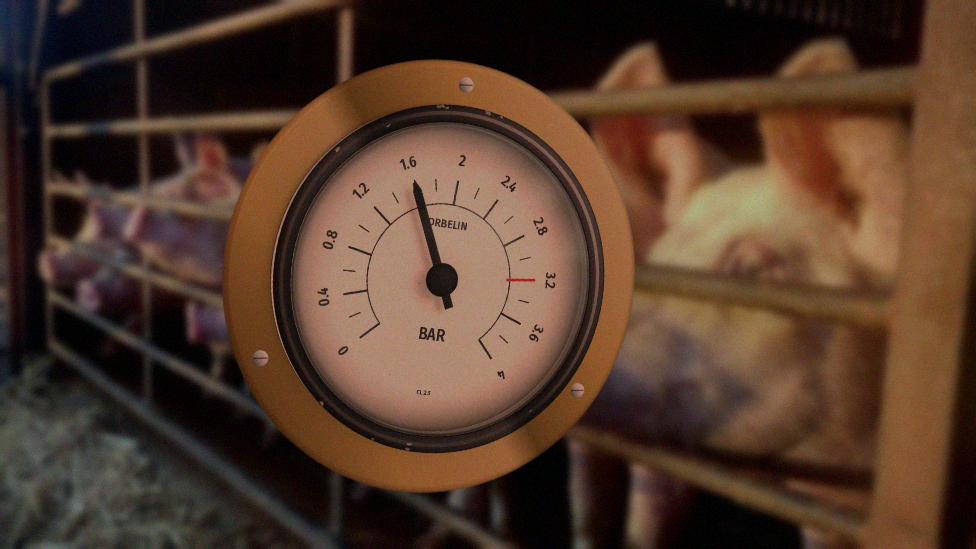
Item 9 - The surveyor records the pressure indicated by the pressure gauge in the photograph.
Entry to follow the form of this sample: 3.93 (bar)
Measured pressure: 1.6 (bar)
